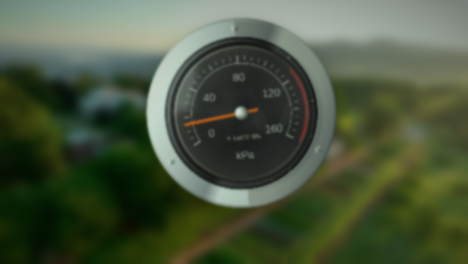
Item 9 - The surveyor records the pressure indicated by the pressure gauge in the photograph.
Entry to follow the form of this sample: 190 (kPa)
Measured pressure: 15 (kPa)
